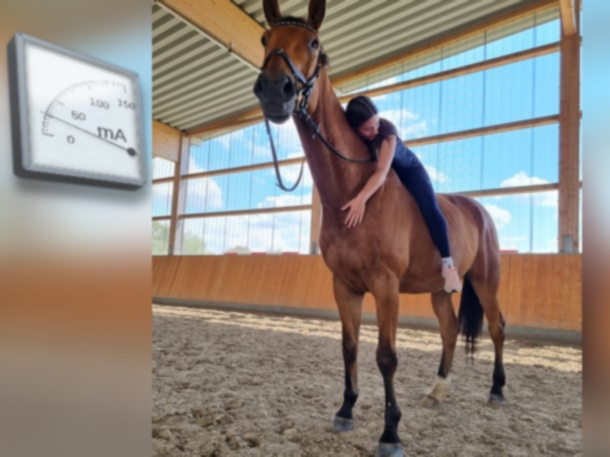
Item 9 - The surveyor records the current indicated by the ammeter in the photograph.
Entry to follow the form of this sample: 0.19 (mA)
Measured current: 25 (mA)
